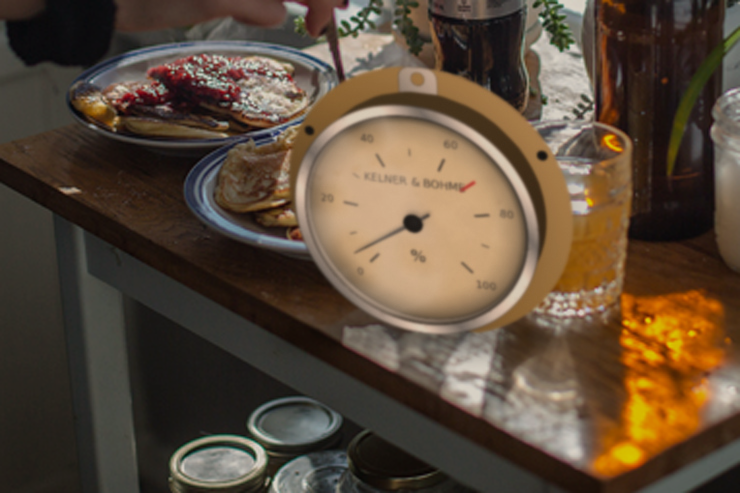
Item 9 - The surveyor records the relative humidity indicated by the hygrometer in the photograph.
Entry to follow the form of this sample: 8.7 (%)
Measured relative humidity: 5 (%)
